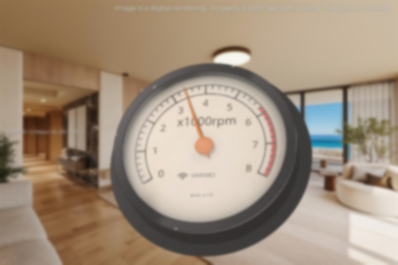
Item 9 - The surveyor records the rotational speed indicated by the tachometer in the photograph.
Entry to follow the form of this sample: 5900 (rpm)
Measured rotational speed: 3400 (rpm)
